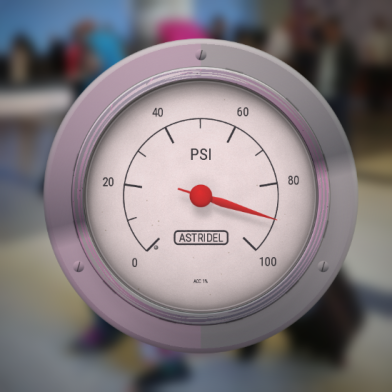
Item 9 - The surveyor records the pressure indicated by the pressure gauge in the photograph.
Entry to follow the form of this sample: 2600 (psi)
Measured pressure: 90 (psi)
